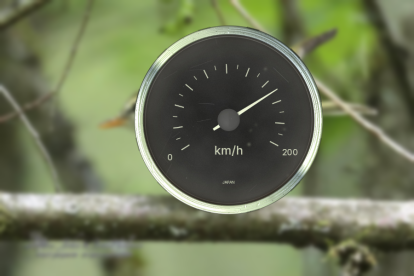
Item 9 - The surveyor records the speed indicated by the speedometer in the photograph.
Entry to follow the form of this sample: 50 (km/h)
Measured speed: 150 (km/h)
